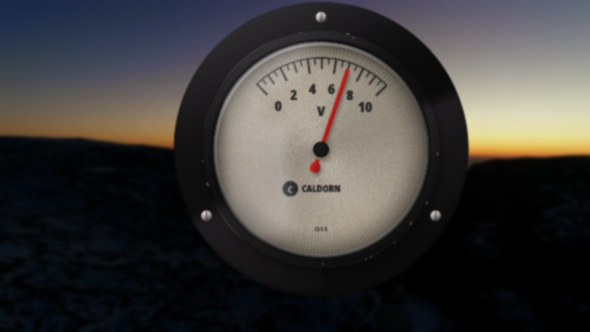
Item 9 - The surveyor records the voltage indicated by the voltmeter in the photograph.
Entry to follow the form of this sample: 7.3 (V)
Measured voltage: 7 (V)
